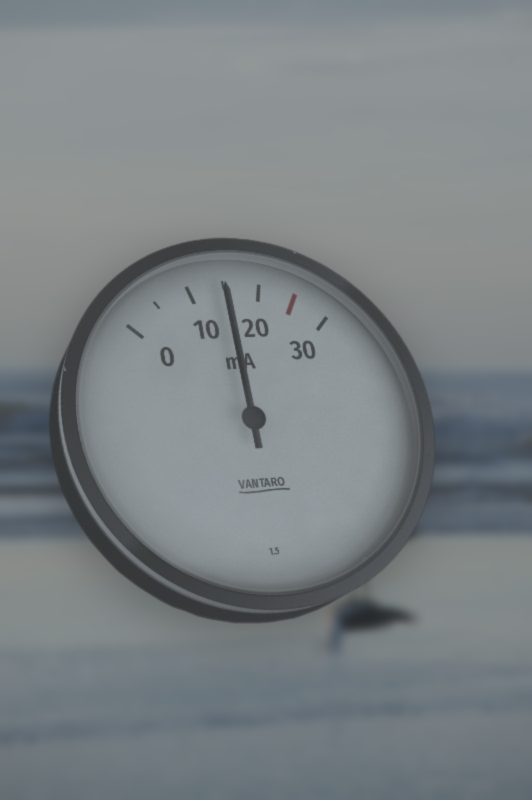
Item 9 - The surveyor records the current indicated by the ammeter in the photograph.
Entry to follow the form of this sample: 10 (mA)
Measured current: 15 (mA)
